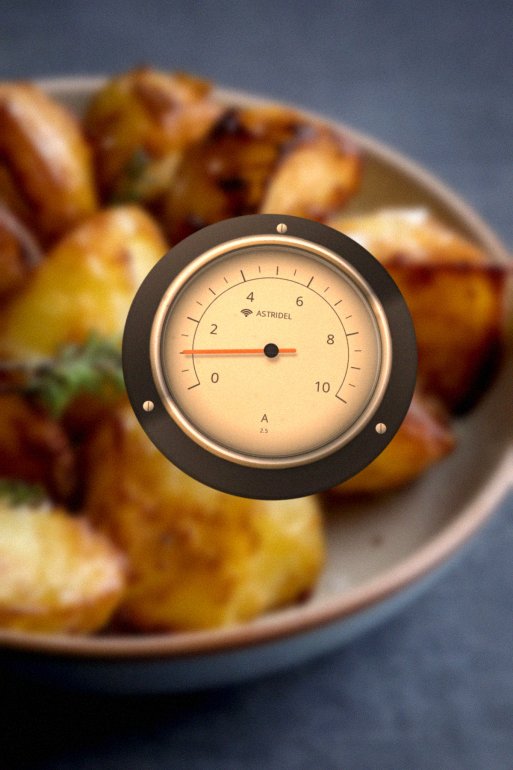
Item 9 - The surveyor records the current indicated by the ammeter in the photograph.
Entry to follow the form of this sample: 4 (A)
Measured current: 1 (A)
